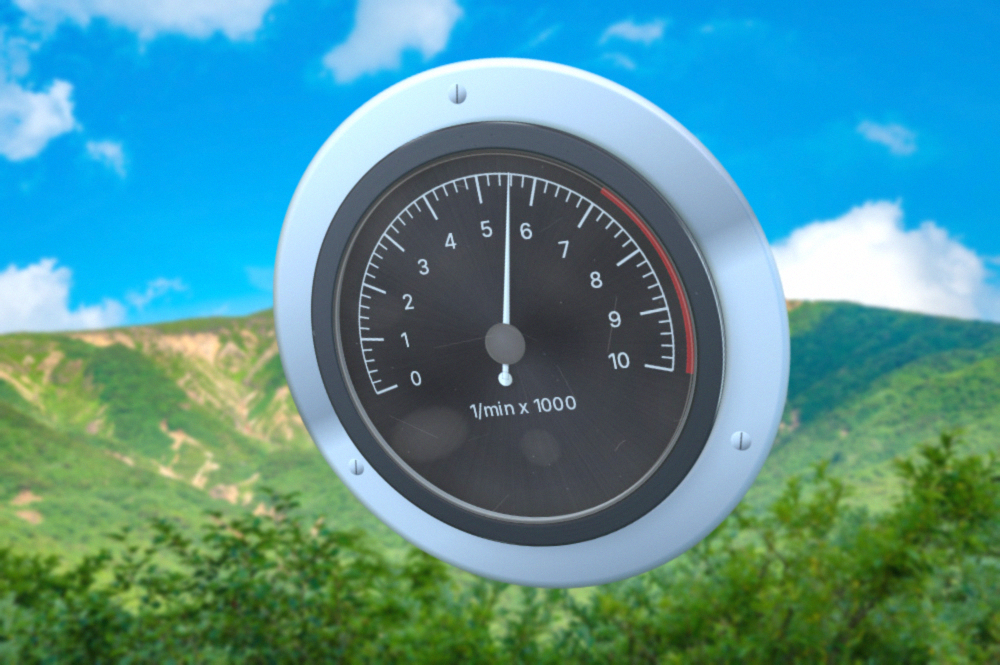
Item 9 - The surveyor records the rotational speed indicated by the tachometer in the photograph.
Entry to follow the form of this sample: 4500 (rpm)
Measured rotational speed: 5600 (rpm)
